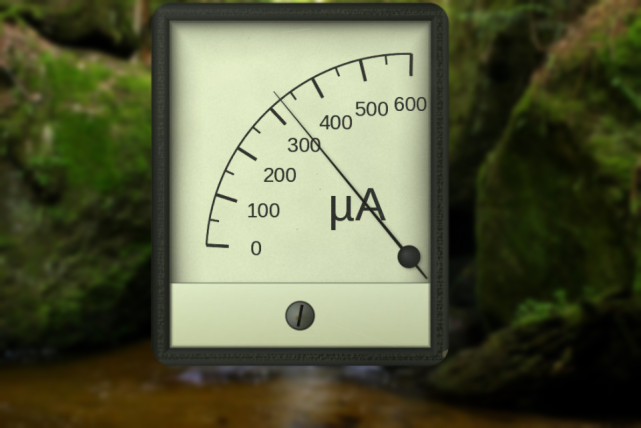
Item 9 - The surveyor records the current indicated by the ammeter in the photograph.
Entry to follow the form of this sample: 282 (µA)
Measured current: 325 (µA)
